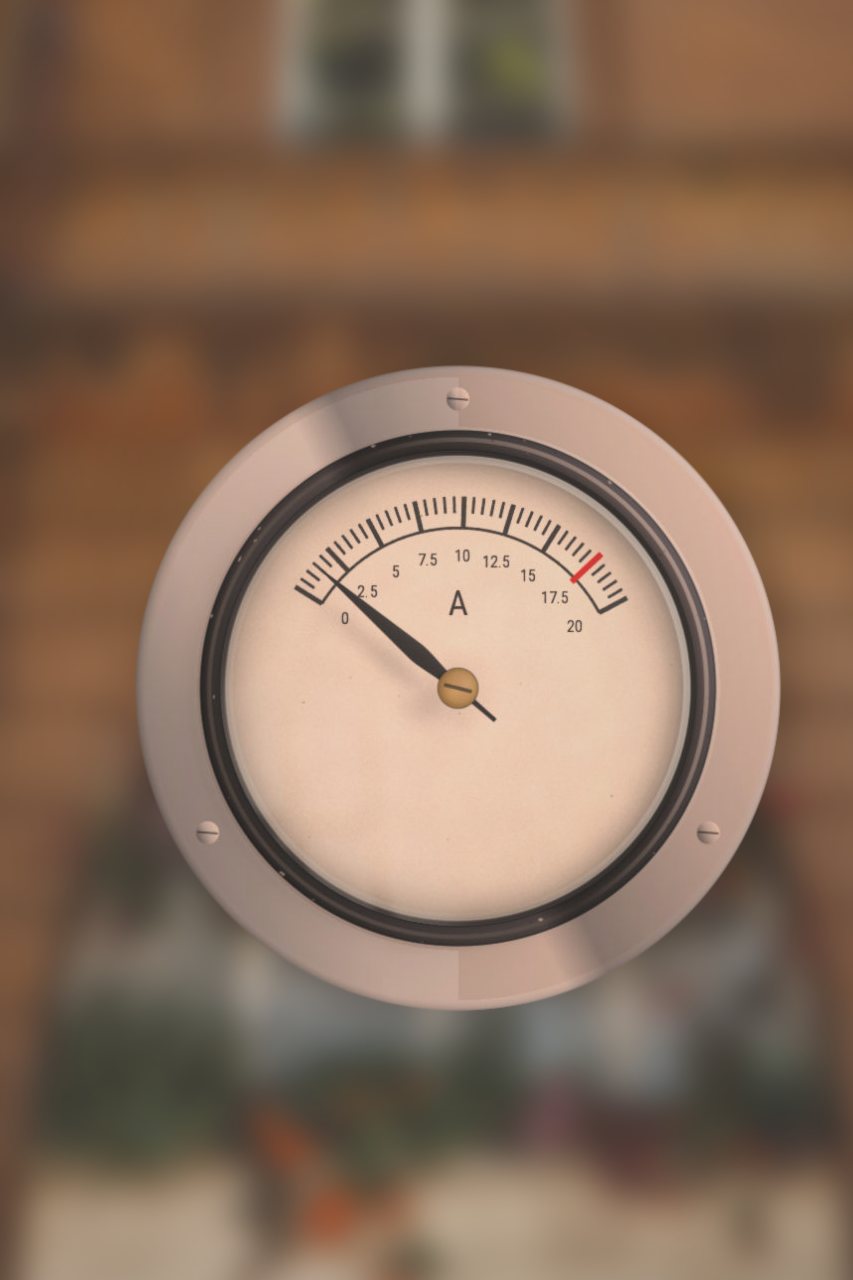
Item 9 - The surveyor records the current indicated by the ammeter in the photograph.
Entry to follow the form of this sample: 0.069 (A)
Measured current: 1.5 (A)
